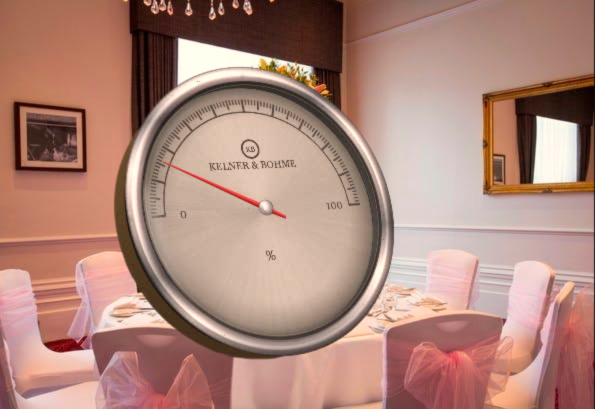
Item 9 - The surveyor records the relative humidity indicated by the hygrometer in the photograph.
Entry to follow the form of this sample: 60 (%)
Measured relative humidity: 15 (%)
